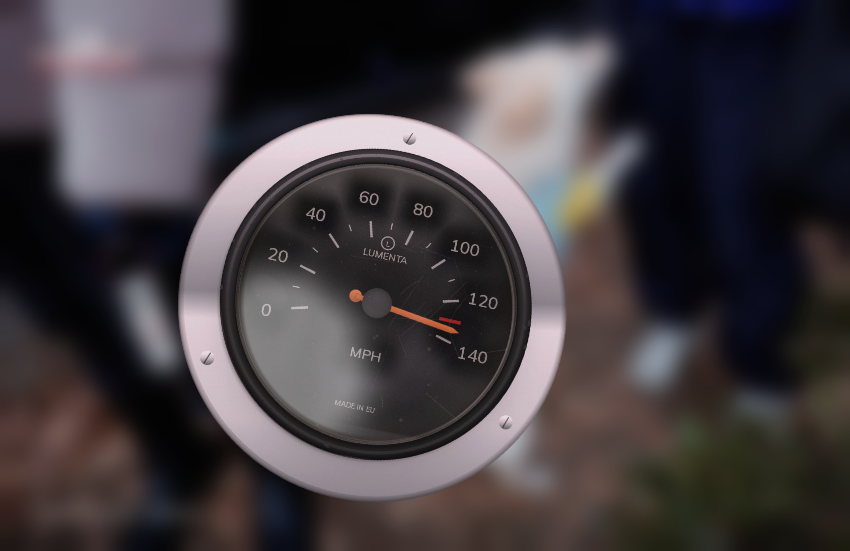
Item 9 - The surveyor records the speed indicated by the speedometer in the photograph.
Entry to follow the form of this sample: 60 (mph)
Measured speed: 135 (mph)
